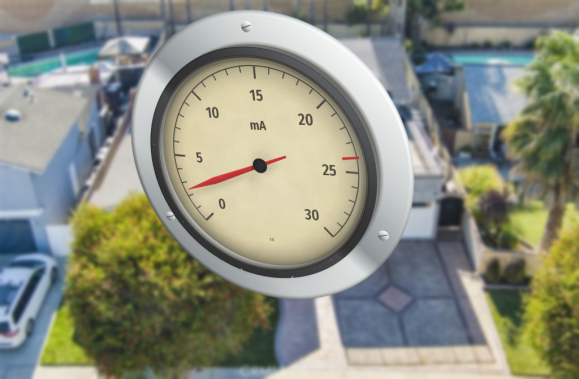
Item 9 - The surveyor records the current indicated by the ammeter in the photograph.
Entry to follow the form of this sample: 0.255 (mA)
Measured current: 2.5 (mA)
